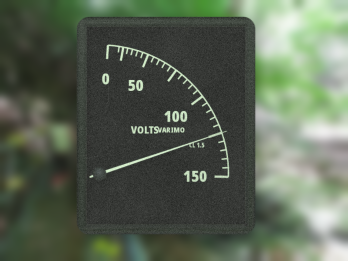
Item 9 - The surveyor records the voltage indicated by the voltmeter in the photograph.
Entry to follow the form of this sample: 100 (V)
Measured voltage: 125 (V)
